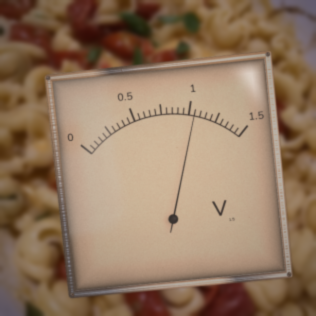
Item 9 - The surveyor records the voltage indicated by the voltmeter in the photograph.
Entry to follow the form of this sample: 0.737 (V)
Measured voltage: 1.05 (V)
